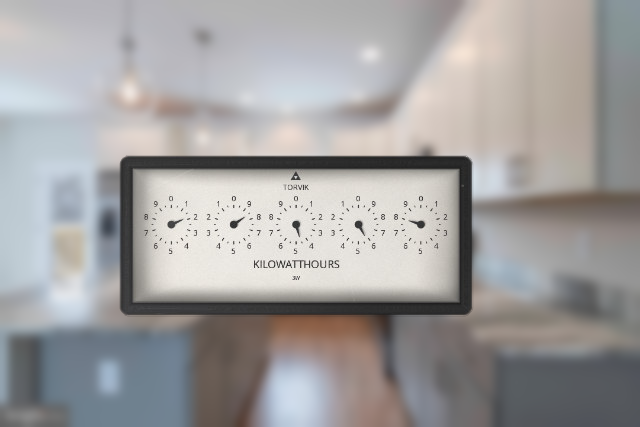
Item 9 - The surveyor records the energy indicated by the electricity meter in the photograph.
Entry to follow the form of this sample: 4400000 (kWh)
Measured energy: 18458 (kWh)
